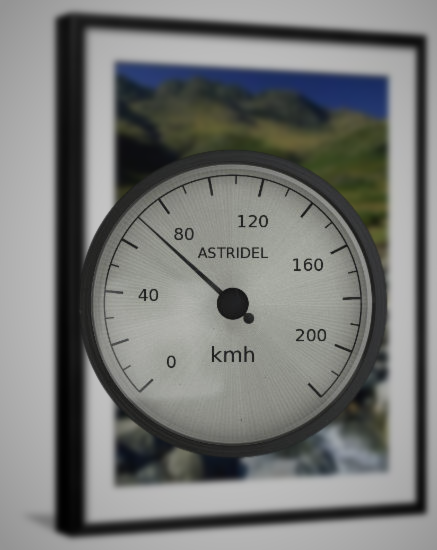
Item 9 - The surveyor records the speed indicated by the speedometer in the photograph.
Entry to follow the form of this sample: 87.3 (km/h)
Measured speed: 70 (km/h)
